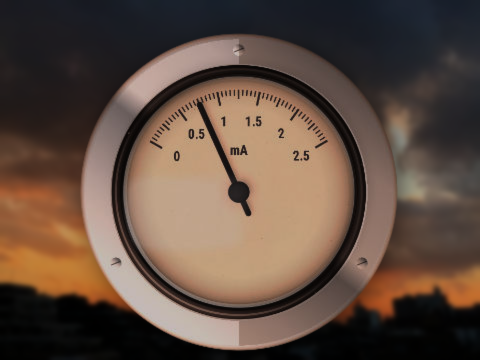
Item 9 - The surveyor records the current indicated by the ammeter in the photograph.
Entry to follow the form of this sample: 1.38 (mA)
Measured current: 0.75 (mA)
